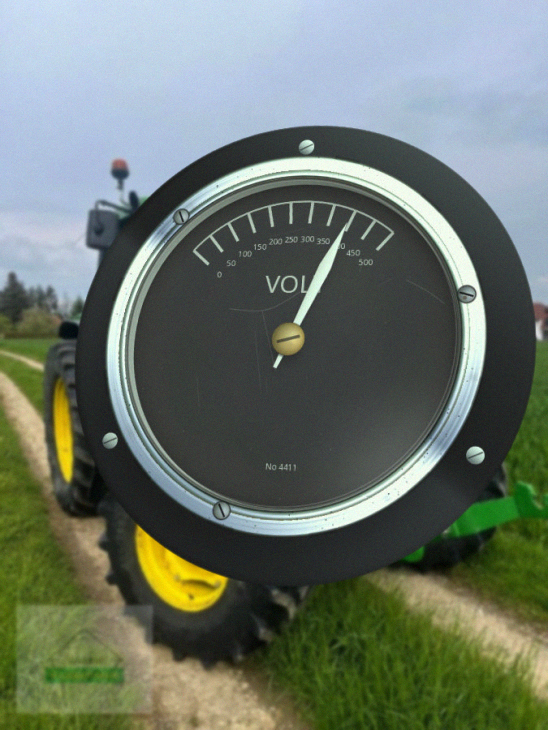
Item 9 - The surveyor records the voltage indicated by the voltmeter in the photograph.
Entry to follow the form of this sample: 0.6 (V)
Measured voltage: 400 (V)
